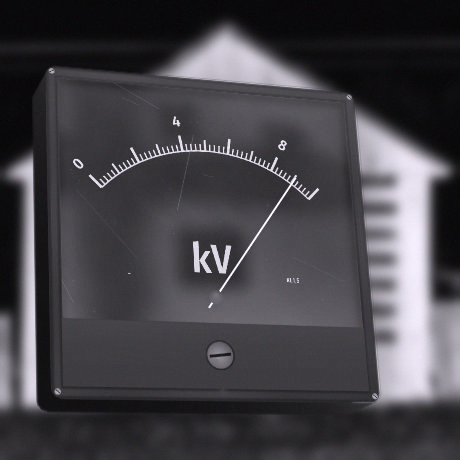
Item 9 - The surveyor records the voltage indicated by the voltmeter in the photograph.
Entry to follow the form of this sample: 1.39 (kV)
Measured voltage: 9 (kV)
